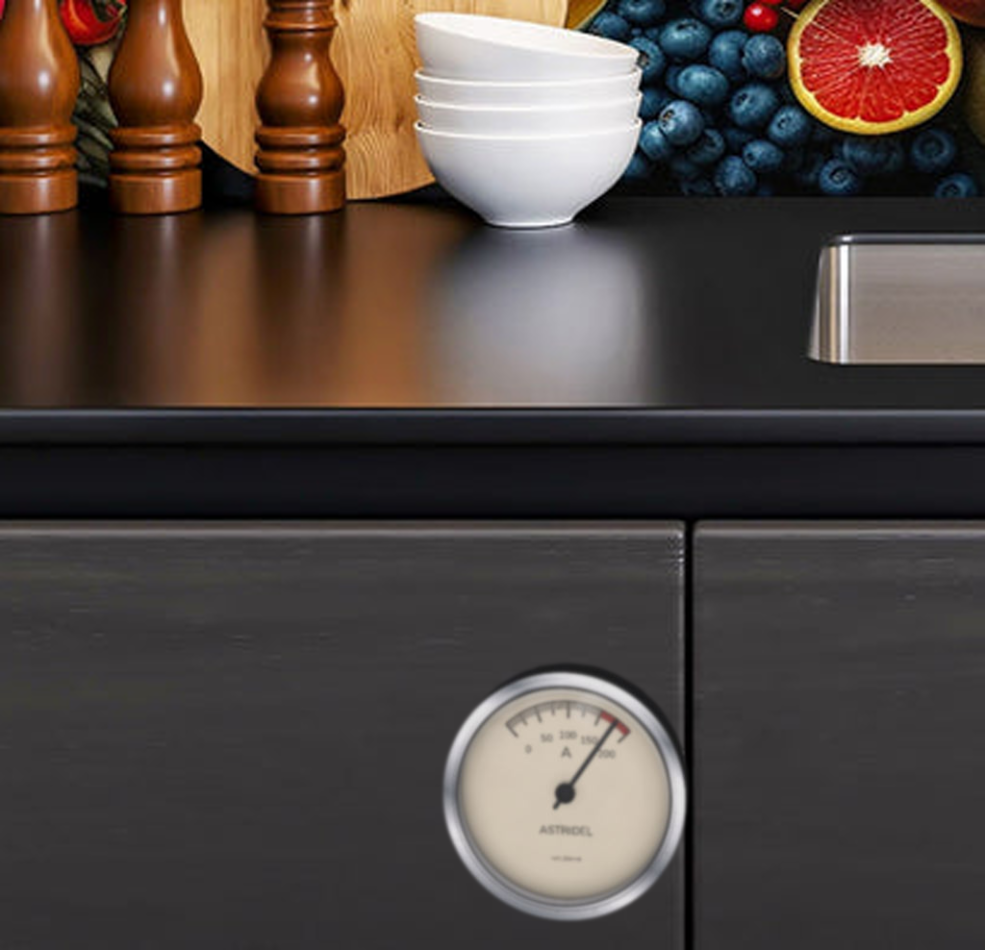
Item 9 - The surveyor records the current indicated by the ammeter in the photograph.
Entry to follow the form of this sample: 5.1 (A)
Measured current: 175 (A)
